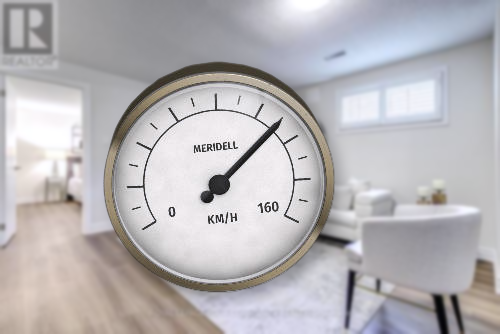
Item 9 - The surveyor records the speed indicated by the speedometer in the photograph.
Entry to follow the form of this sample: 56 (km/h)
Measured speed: 110 (km/h)
